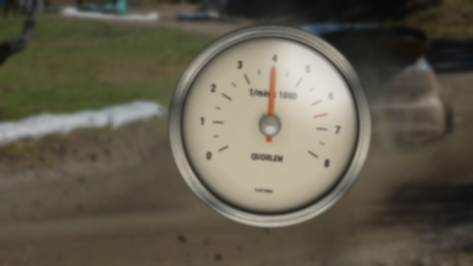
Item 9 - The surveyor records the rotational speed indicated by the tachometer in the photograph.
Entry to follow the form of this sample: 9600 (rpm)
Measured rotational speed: 4000 (rpm)
